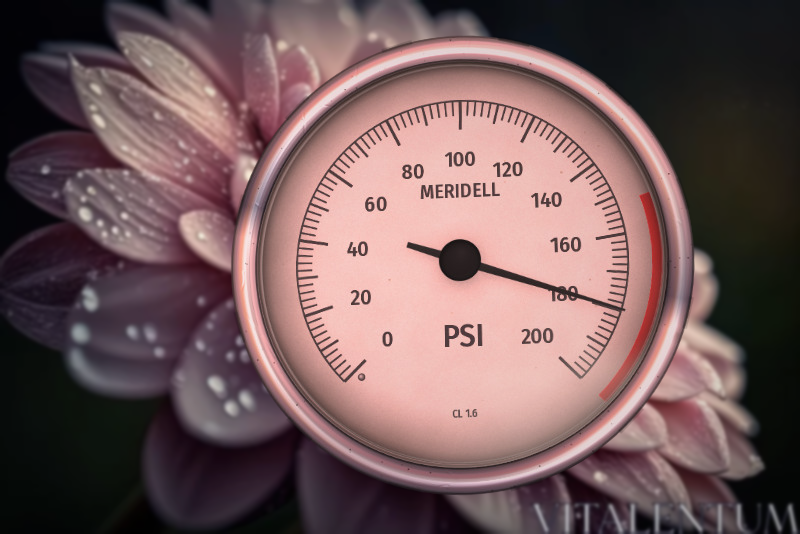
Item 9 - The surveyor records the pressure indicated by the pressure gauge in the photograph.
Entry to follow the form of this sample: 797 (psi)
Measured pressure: 180 (psi)
